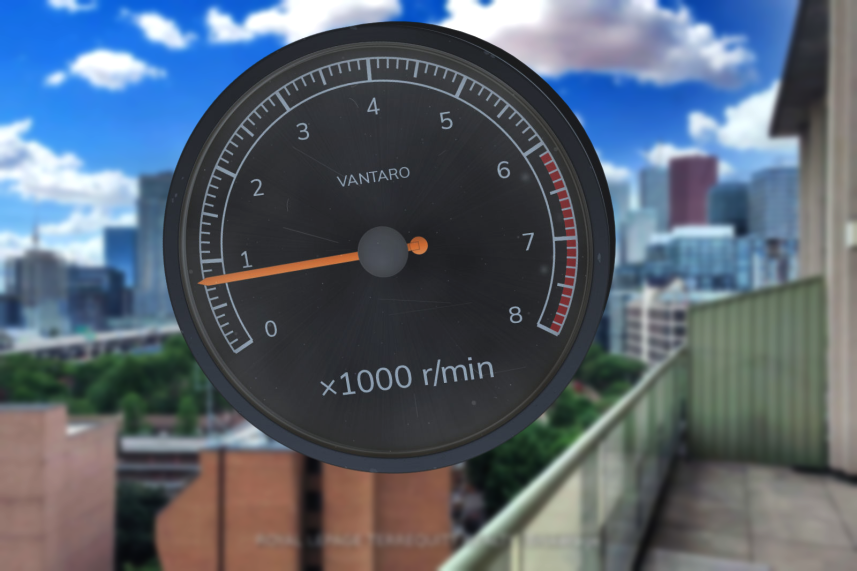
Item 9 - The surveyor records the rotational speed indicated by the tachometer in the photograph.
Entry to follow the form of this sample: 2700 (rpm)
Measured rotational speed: 800 (rpm)
